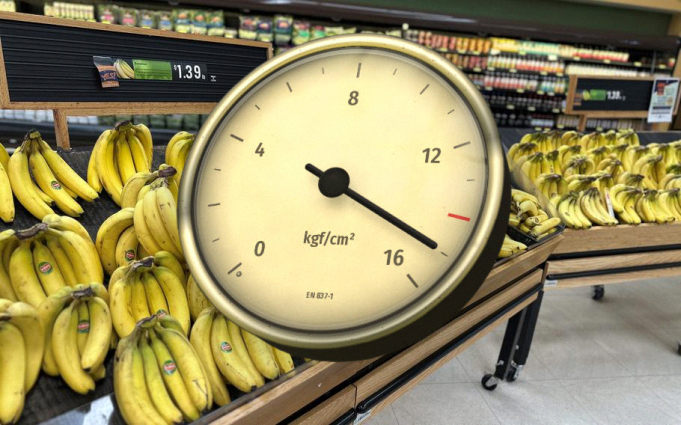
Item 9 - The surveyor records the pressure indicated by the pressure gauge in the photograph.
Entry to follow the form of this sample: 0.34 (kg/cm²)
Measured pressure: 15 (kg/cm²)
